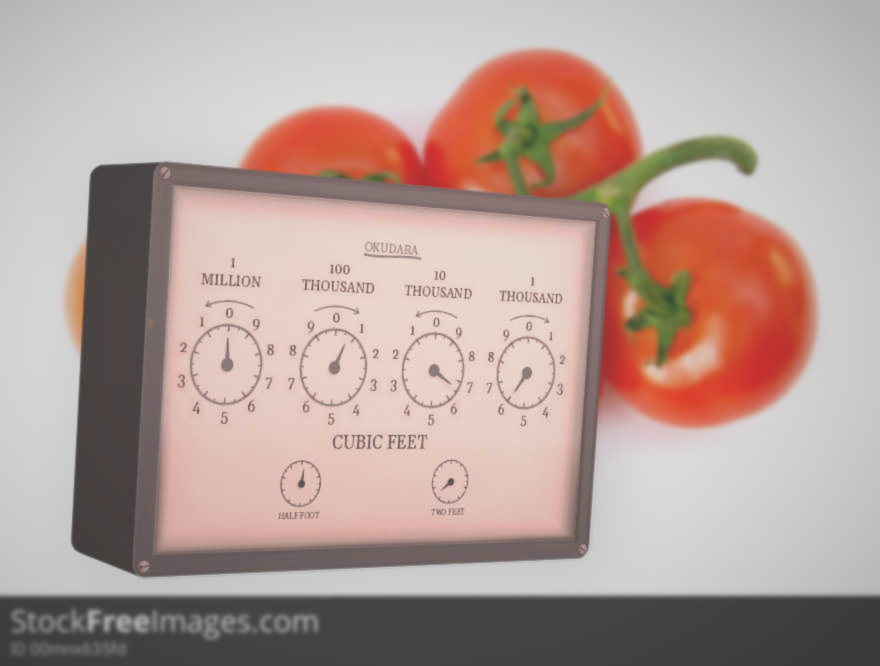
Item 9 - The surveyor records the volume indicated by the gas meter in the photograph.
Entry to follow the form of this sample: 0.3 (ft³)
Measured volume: 6600 (ft³)
